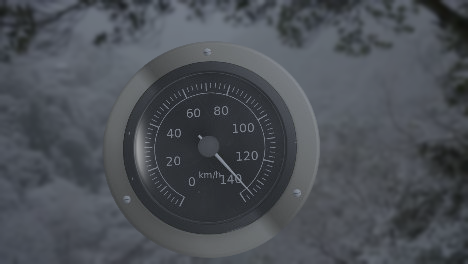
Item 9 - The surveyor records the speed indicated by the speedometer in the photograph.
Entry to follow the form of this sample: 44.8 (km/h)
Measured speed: 136 (km/h)
